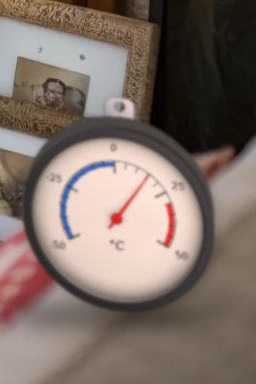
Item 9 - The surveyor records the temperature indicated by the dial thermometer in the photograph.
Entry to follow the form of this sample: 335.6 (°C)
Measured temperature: 15 (°C)
